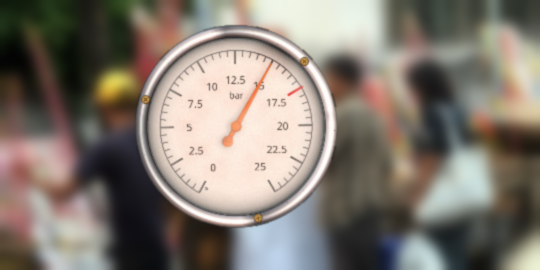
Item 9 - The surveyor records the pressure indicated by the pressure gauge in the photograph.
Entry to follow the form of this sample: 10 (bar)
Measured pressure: 15 (bar)
